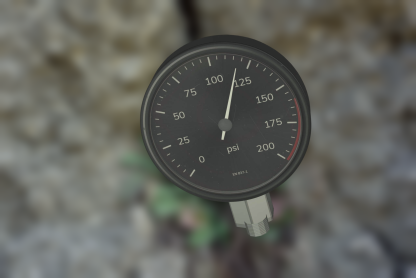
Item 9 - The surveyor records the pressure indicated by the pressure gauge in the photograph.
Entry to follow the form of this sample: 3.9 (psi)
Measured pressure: 117.5 (psi)
